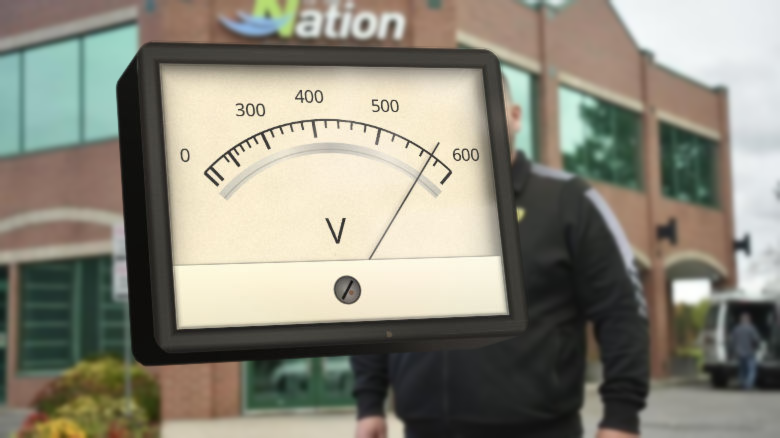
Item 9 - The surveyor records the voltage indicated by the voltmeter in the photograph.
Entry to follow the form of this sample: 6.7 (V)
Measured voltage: 570 (V)
